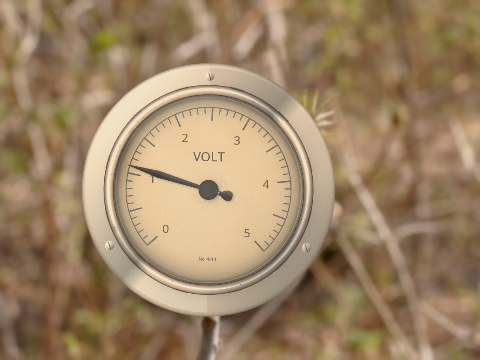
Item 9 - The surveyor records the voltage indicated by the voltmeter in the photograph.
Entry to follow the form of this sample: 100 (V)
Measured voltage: 1.1 (V)
